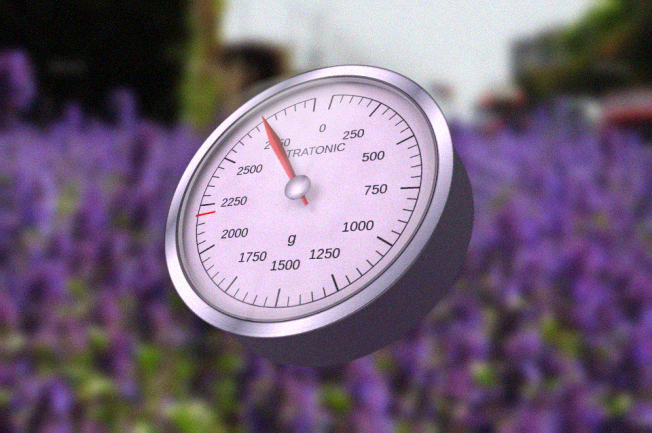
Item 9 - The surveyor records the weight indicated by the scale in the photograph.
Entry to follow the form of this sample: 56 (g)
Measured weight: 2750 (g)
